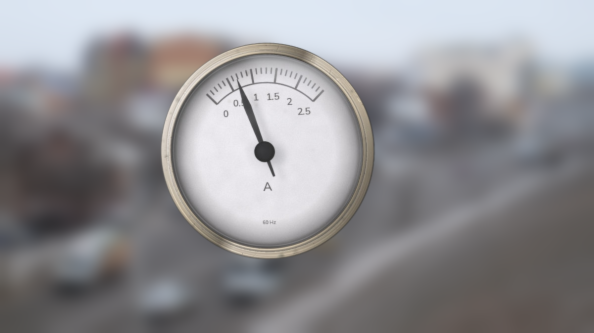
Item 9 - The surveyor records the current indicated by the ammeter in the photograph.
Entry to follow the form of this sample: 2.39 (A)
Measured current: 0.7 (A)
